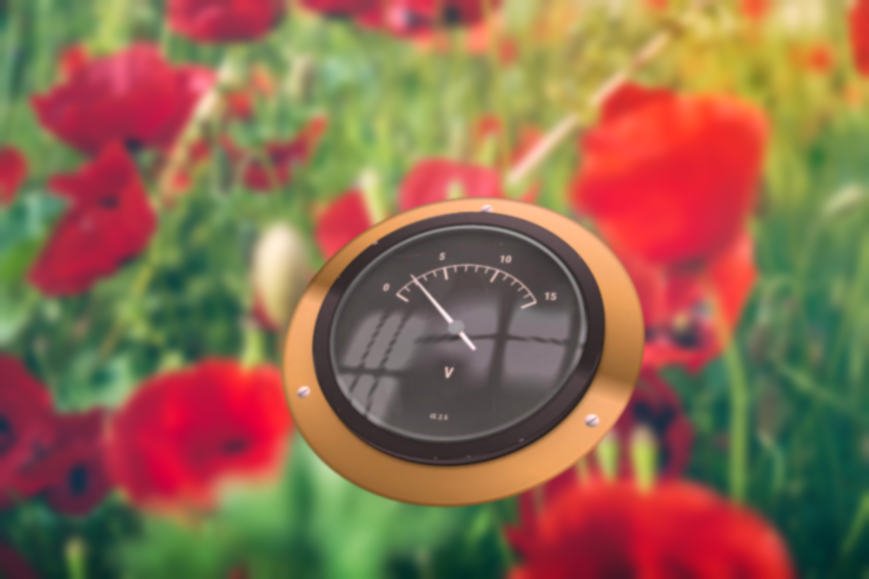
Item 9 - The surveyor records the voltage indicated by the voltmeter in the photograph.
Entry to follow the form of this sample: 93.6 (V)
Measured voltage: 2 (V)
